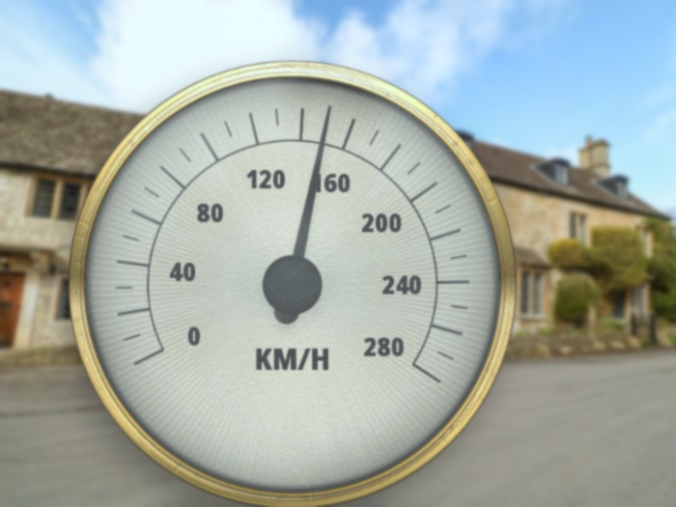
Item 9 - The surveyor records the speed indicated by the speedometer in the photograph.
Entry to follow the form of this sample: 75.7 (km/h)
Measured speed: 150 (km/h)
